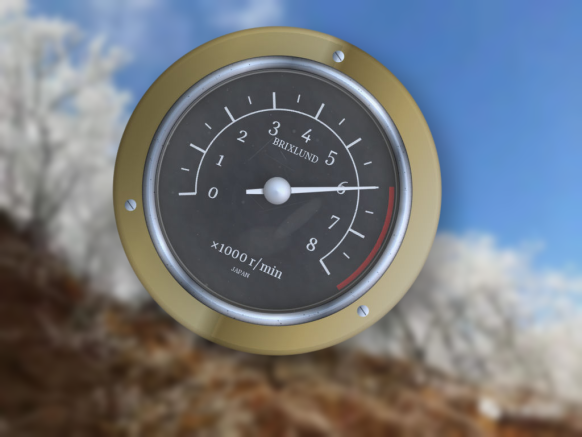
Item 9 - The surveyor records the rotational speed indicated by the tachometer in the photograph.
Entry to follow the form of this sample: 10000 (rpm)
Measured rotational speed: 6000 (rpm)
